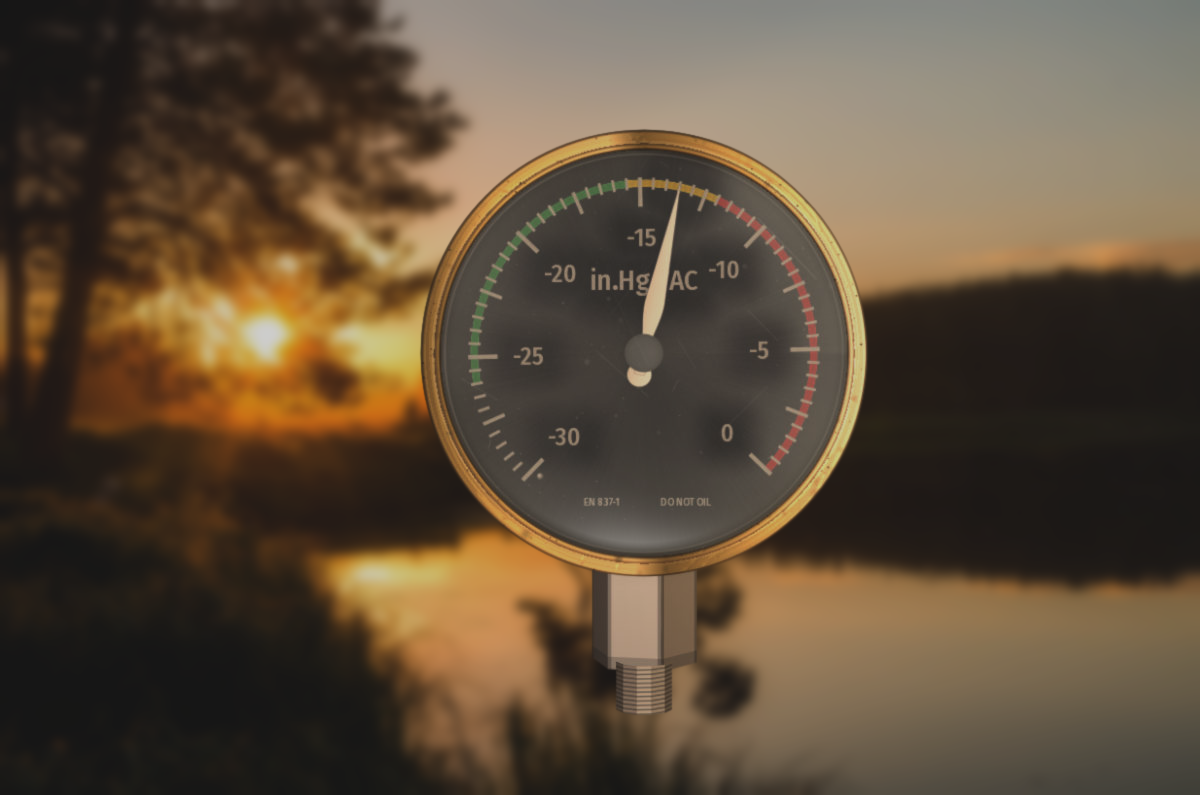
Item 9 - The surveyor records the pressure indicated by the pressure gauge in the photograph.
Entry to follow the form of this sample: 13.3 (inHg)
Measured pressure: -13.5 (inHg)
